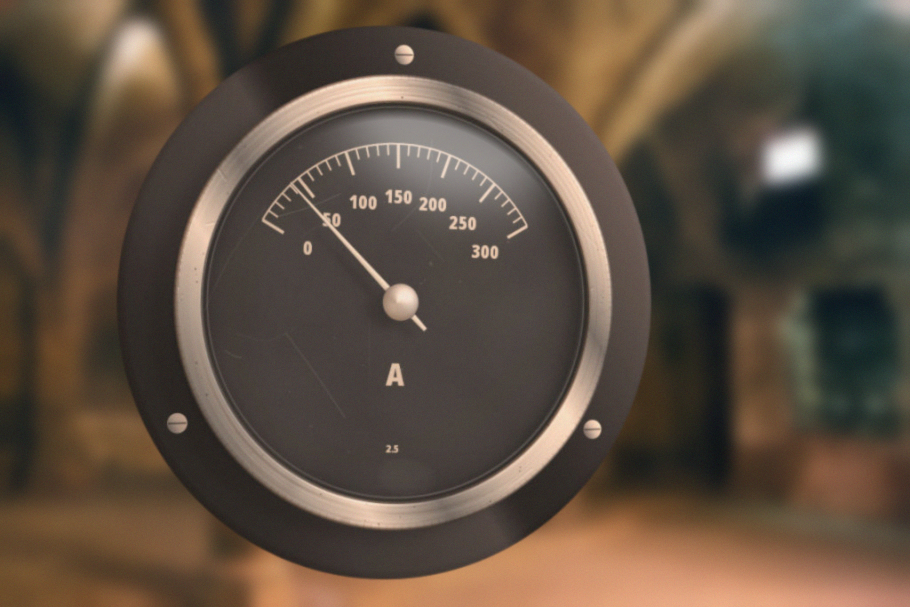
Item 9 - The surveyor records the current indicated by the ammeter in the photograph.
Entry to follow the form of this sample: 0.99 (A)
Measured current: 40 (A)
